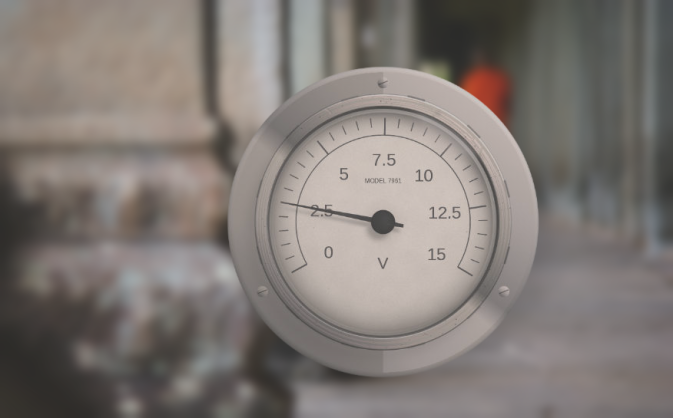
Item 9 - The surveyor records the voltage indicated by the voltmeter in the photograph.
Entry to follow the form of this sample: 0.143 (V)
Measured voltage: 2.5 (V)
